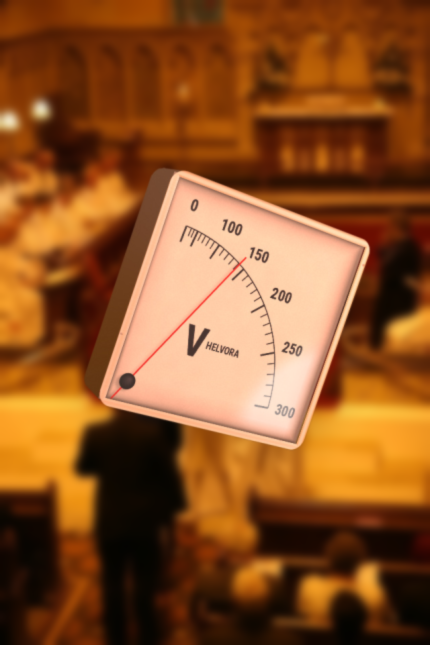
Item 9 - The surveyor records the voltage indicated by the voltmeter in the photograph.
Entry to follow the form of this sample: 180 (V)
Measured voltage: 140 (V)
